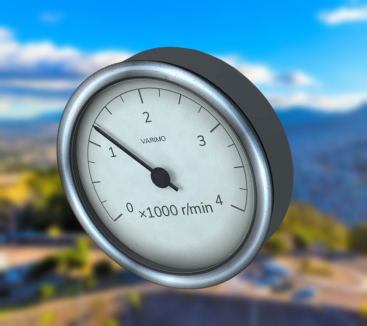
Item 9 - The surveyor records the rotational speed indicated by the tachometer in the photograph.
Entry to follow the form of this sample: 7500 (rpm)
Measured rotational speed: 1250 (rpm)
